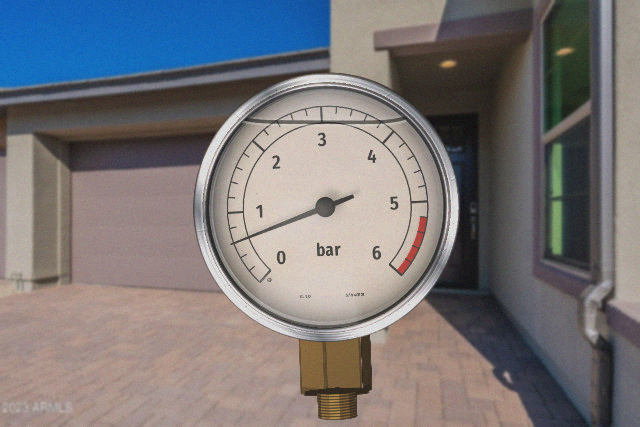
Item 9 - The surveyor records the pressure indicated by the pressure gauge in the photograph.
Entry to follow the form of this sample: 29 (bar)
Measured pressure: 0.6 (bar)
